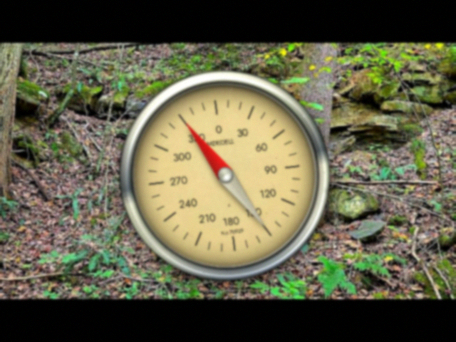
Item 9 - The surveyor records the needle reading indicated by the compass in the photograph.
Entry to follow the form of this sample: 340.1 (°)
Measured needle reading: 330 (°)
